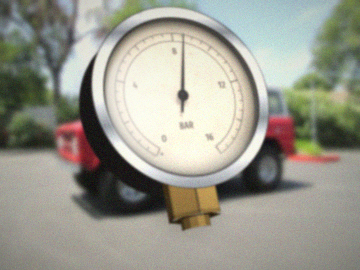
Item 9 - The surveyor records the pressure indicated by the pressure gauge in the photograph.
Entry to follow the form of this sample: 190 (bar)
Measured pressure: 8.5 (bar)
